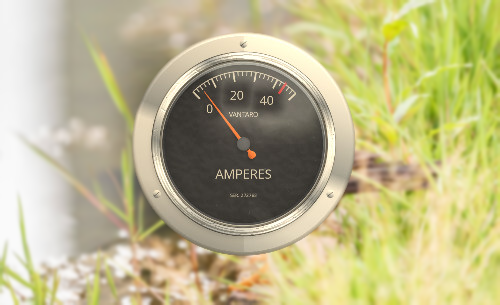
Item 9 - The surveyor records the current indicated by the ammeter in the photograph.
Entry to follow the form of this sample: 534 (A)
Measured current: 4 (A)
